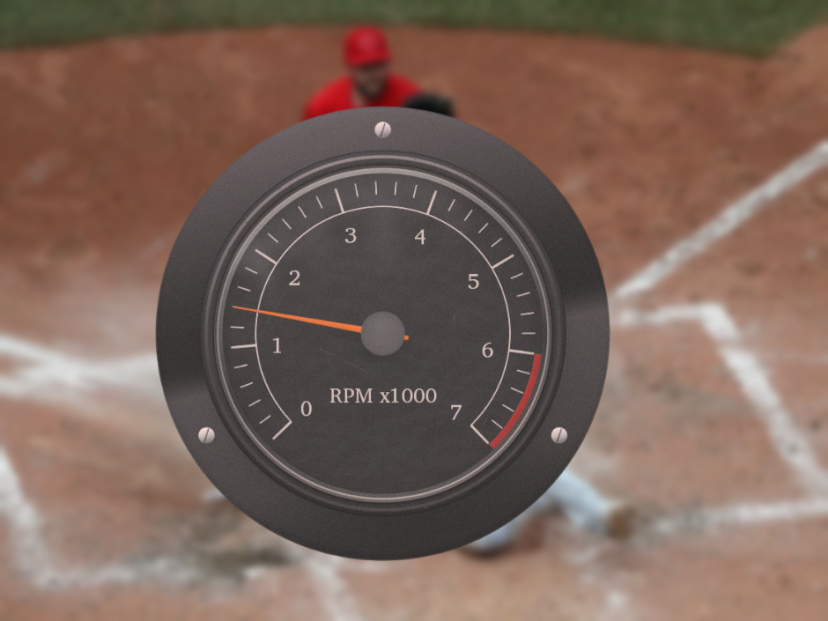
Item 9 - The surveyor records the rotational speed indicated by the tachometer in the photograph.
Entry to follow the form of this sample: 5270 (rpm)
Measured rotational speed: 1400 (rpm)
